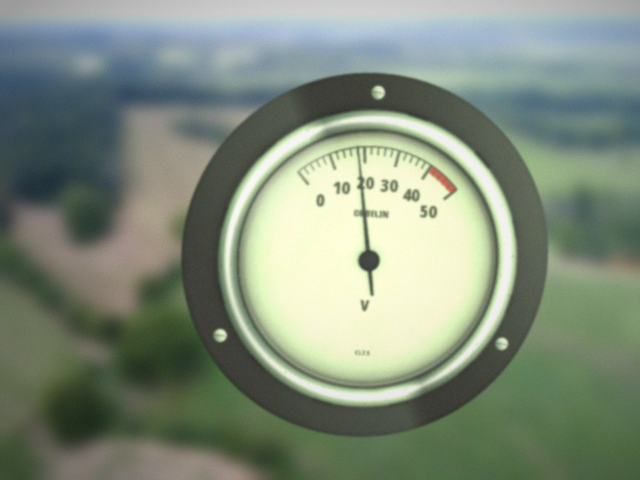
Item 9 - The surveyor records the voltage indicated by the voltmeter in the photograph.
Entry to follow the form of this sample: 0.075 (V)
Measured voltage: 18 (V)
